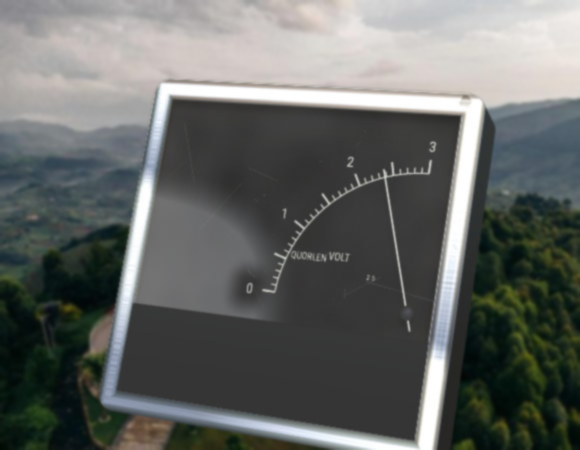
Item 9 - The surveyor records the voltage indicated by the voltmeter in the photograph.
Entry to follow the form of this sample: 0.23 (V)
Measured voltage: 2.4 (V)
